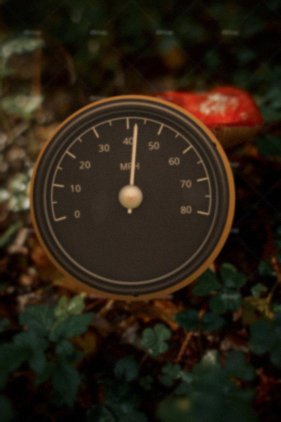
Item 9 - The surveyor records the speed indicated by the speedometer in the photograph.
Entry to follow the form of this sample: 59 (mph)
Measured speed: 42.5 (mph)
